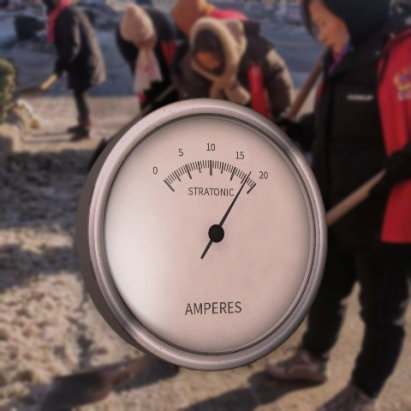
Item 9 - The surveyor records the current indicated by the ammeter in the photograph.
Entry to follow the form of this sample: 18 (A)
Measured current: 17.5 (A)
